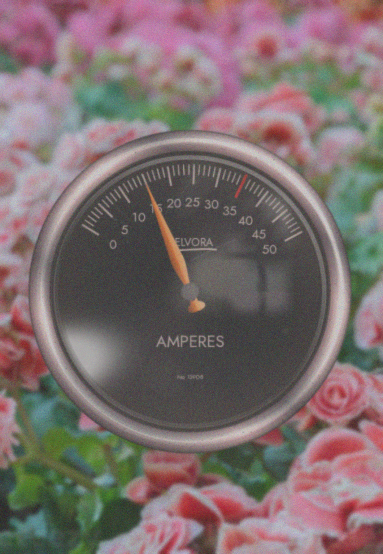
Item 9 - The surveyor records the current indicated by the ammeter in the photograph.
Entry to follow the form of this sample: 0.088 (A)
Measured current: 15 (A)
